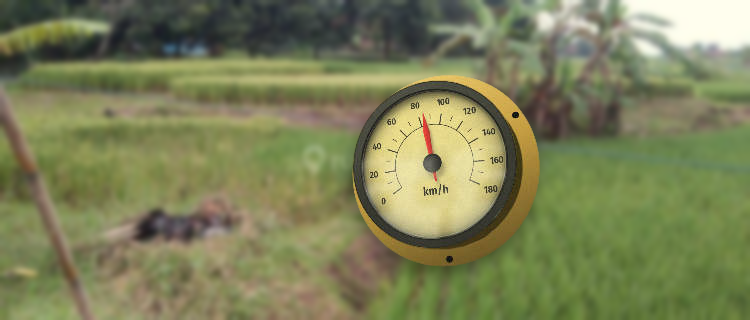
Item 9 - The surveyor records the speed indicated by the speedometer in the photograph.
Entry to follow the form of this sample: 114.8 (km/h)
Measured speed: 85 (km/h)
